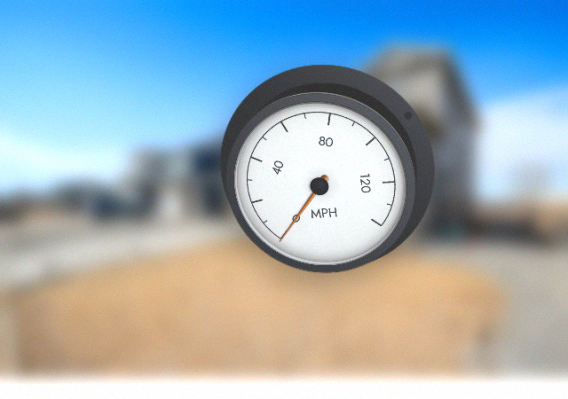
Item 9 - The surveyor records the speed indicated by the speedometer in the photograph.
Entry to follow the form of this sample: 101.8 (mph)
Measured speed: 0 (mph)
